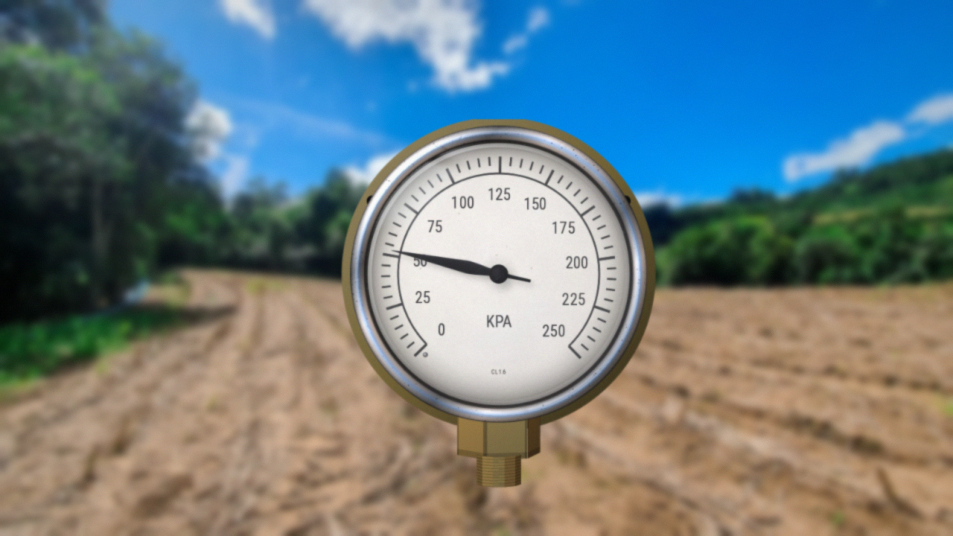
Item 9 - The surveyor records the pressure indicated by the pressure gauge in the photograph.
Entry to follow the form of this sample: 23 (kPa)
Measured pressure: 52.5 (kPa)
